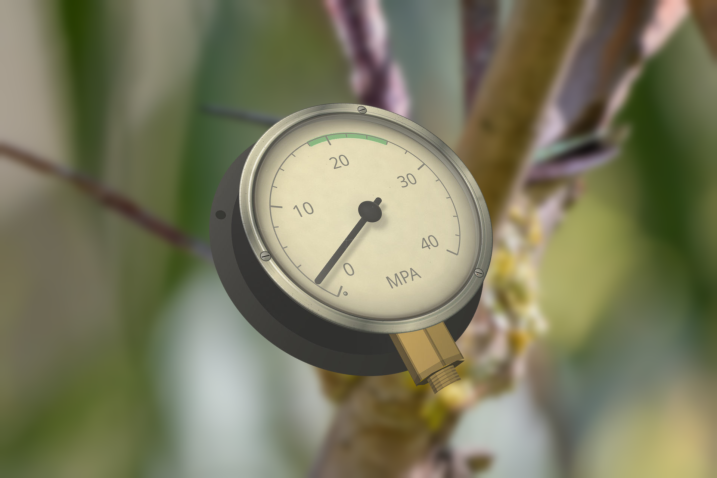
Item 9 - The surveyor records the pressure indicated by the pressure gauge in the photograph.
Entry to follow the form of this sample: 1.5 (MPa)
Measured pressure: 2 (MPa)
